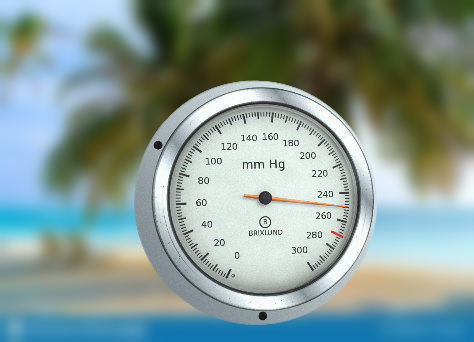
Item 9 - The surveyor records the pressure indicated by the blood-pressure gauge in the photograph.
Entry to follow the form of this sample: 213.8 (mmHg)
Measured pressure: 250 (mmHg)
